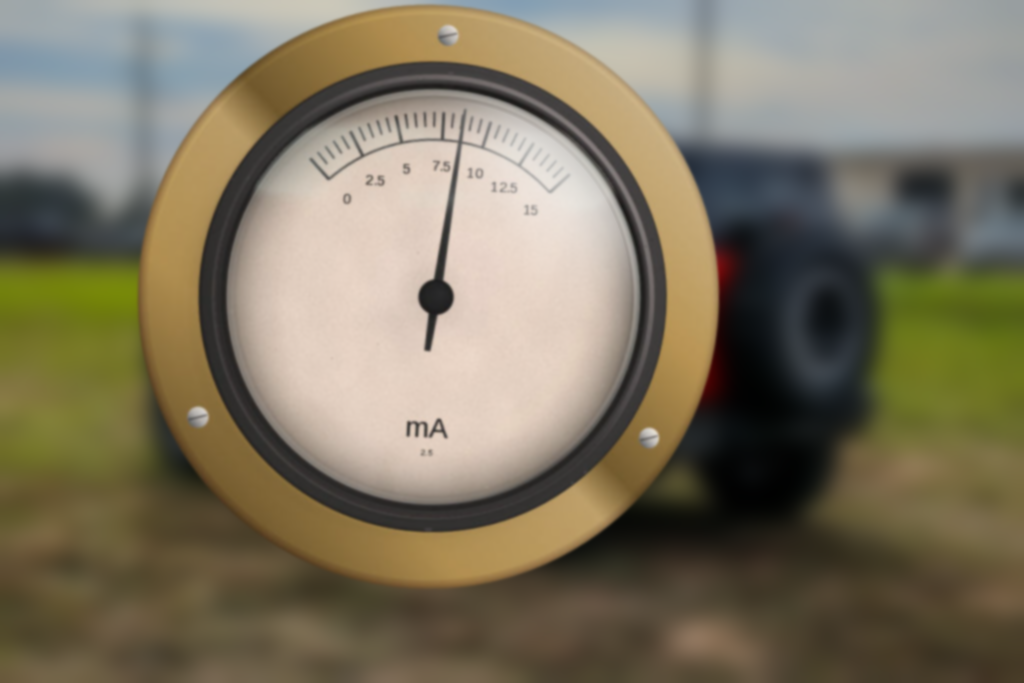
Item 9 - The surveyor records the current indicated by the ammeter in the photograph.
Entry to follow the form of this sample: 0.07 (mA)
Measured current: 8.5 (mA)
